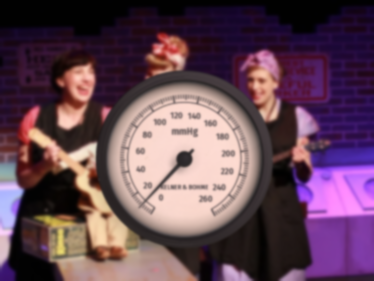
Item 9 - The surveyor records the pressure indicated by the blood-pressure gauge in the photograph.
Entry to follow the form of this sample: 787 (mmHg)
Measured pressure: 10 (mmHg)
